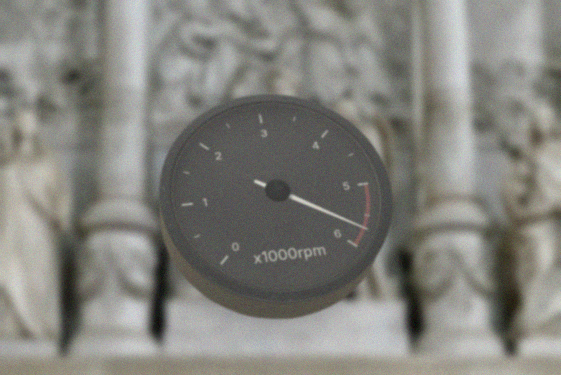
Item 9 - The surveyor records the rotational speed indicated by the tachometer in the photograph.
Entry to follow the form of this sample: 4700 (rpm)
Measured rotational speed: 5750 (rpm)
